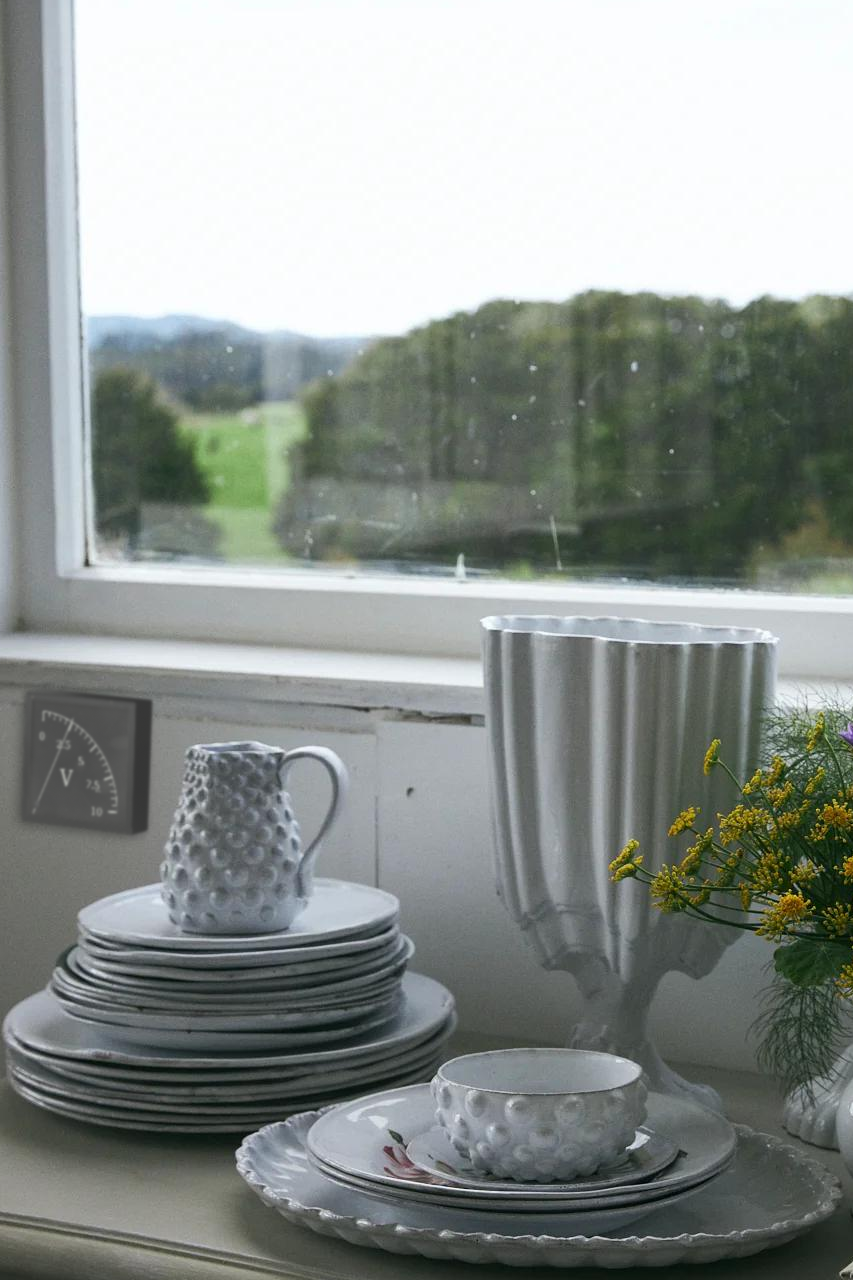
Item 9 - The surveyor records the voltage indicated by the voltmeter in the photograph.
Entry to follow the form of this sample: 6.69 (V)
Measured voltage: 2.5 (V)
